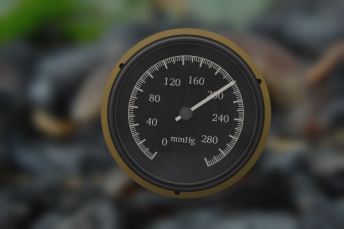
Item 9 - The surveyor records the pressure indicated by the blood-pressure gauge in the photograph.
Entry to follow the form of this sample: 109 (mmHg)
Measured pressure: 200 (mmHg)
